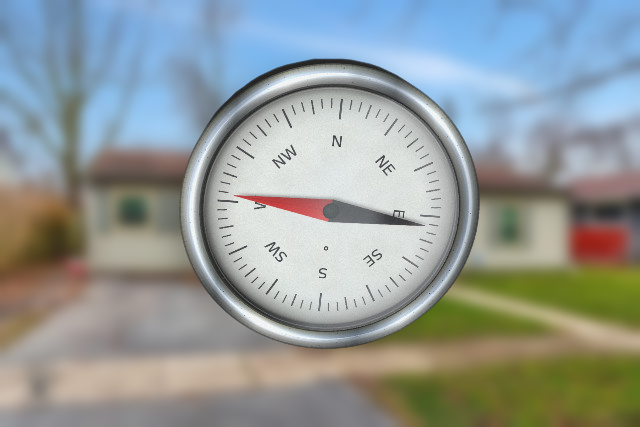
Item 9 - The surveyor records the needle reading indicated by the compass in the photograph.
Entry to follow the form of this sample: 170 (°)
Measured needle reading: 275 (°)
